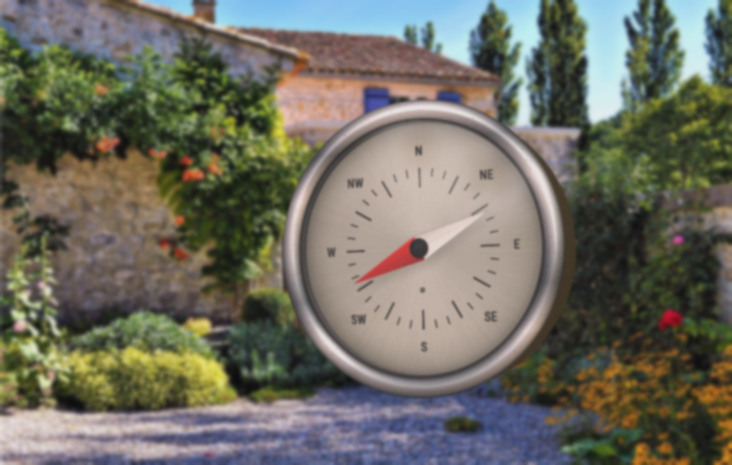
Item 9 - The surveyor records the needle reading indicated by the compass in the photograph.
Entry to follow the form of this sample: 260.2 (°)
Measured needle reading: 245 (°)
